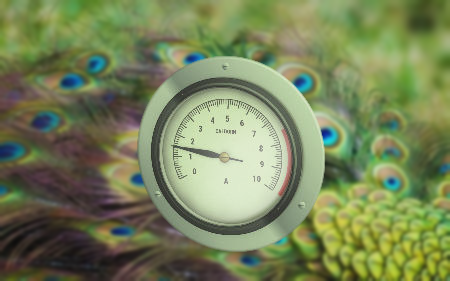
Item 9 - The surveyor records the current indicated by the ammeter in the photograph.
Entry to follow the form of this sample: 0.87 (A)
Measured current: 1.5 (A)
